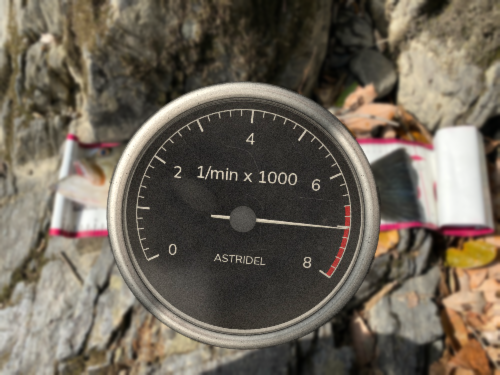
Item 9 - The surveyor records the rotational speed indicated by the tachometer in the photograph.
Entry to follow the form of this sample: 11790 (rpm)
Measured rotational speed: 7000 (rpm)
